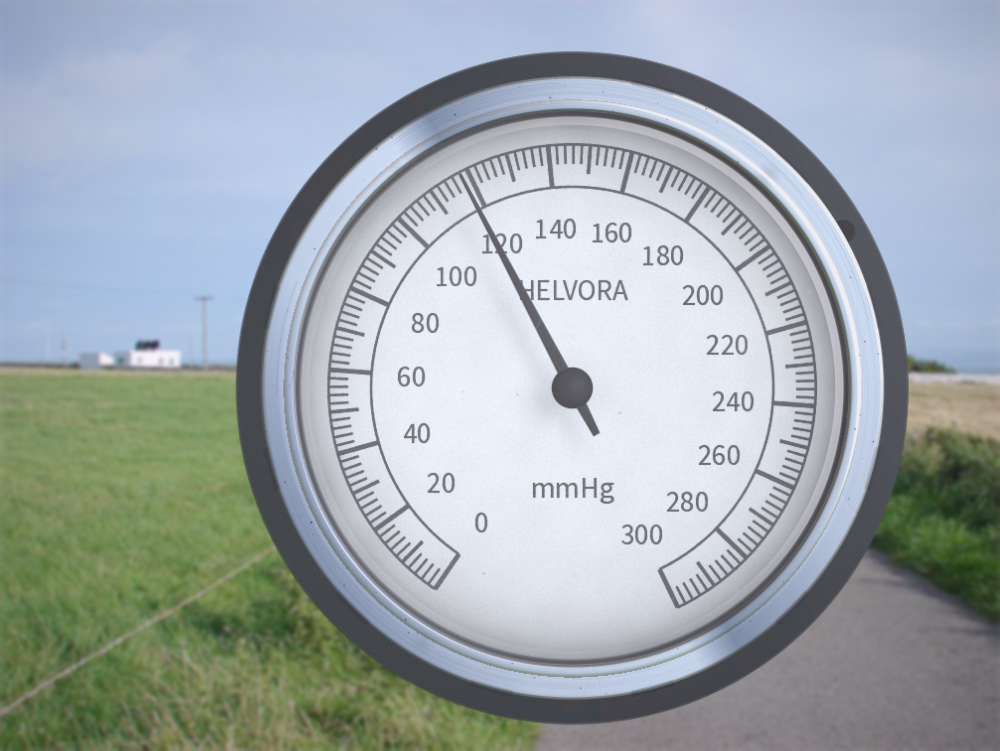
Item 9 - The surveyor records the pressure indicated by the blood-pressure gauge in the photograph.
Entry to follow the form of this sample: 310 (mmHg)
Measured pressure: 118 (mmHg)
